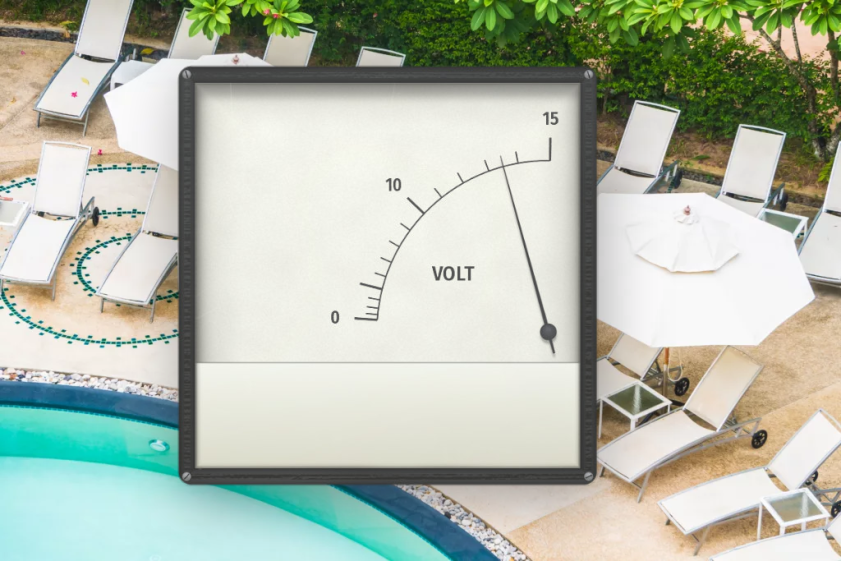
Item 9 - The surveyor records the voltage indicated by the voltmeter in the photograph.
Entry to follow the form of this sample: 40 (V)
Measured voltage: 13.5 (V)
